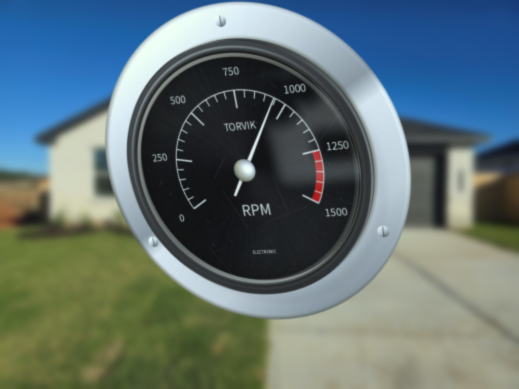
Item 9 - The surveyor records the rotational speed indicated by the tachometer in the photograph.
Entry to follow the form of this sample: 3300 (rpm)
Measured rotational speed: 950 (rpm)
